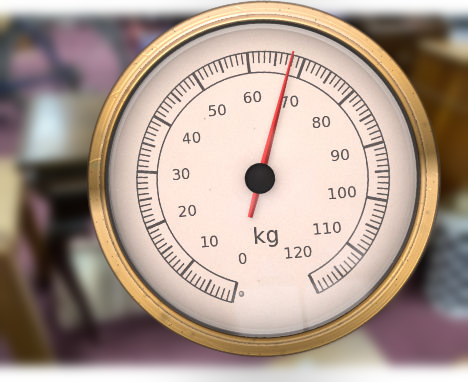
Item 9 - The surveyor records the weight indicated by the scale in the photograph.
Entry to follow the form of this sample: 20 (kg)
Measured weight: 68 (kg)
